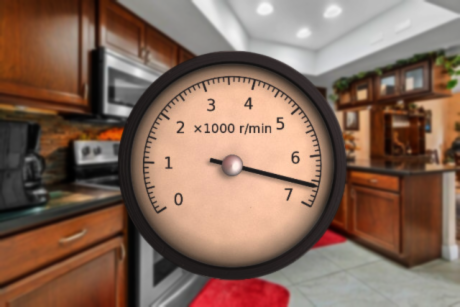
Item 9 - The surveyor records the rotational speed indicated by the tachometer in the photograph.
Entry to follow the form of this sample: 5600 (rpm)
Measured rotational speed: 6600 (rpm)
